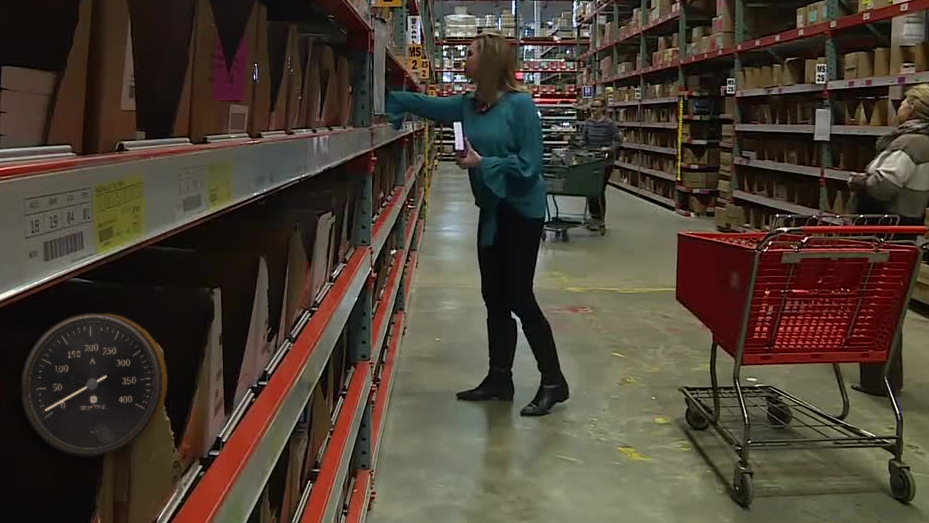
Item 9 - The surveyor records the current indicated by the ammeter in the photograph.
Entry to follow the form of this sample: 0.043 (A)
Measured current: 10 (A)
